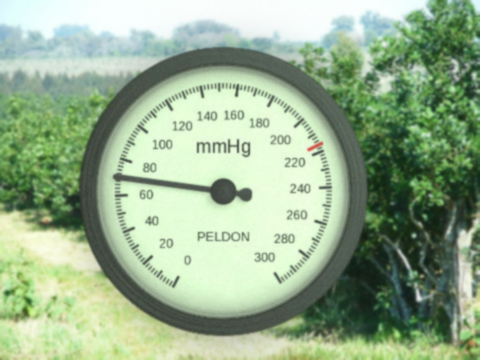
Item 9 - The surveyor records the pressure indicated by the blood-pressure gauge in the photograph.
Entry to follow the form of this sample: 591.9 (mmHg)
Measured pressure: 70 (mmHg)
